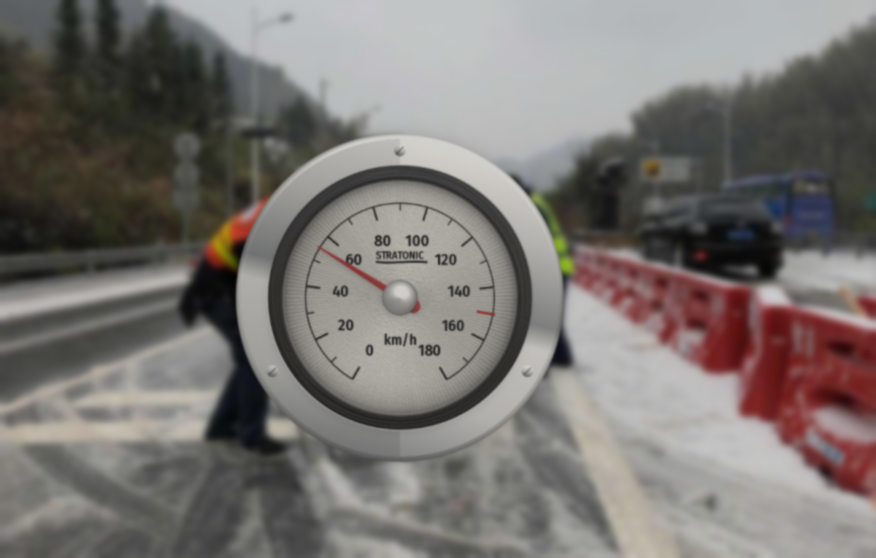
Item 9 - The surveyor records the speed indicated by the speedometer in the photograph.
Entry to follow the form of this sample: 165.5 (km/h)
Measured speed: 55 (km/h)
